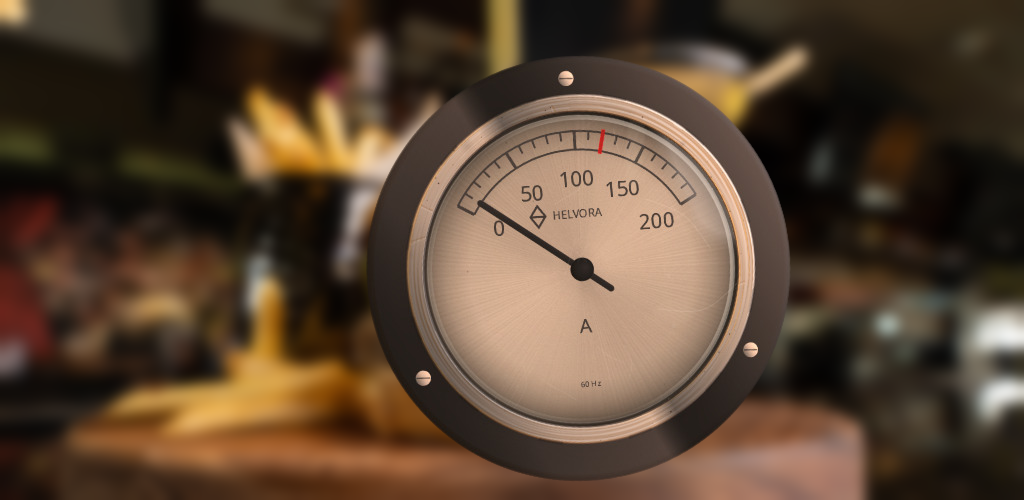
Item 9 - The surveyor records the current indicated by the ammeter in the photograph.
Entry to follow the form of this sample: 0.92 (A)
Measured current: 10 (A)
